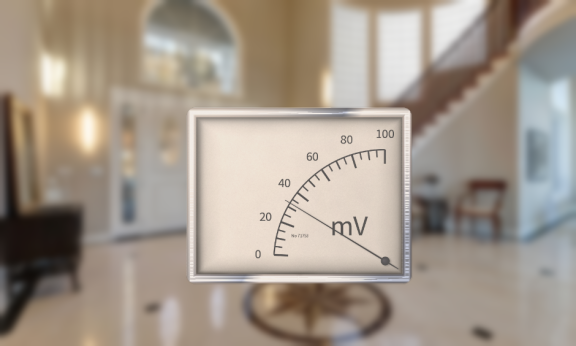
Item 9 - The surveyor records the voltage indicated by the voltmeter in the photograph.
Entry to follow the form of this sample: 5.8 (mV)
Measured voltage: 32.5 (mV)
